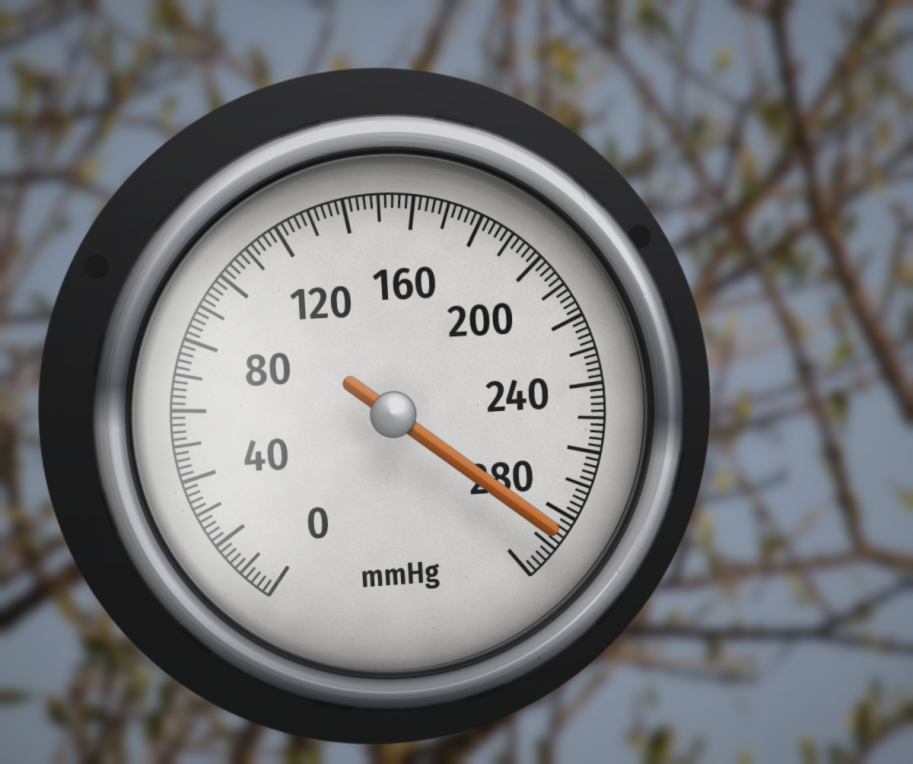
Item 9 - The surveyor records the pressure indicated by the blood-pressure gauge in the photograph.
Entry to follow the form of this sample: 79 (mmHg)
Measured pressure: 286 (mmHg)
